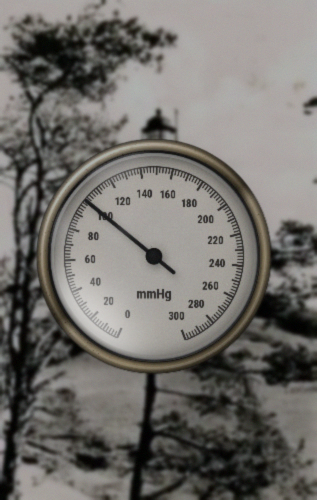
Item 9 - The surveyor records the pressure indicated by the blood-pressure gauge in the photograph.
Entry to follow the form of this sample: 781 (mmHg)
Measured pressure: 100 (mmHg)
